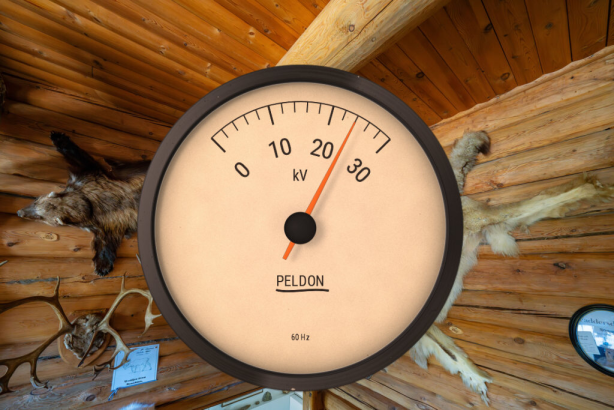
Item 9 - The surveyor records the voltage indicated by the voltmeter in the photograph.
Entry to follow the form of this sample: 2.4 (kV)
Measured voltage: 24 (kV)
